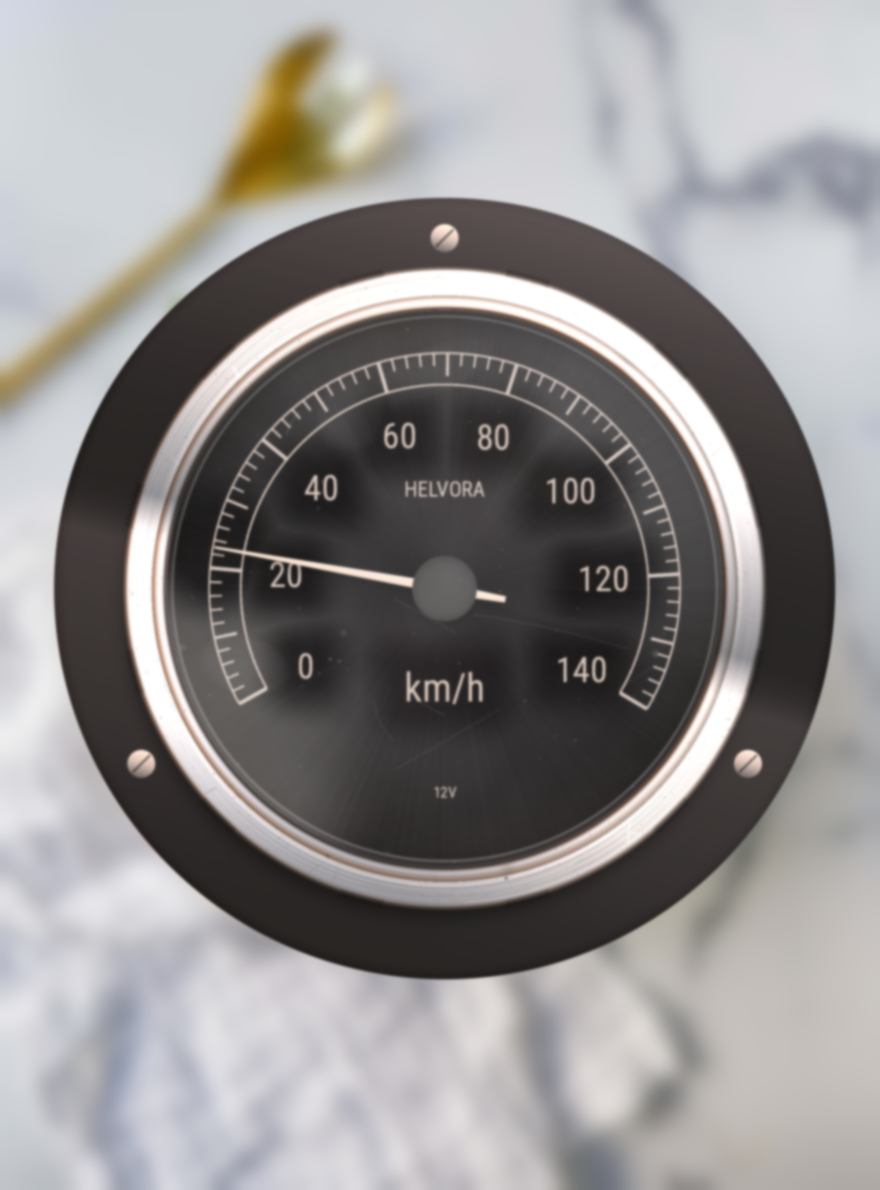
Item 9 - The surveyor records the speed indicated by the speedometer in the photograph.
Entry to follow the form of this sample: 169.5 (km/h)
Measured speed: 23 (km/h)
